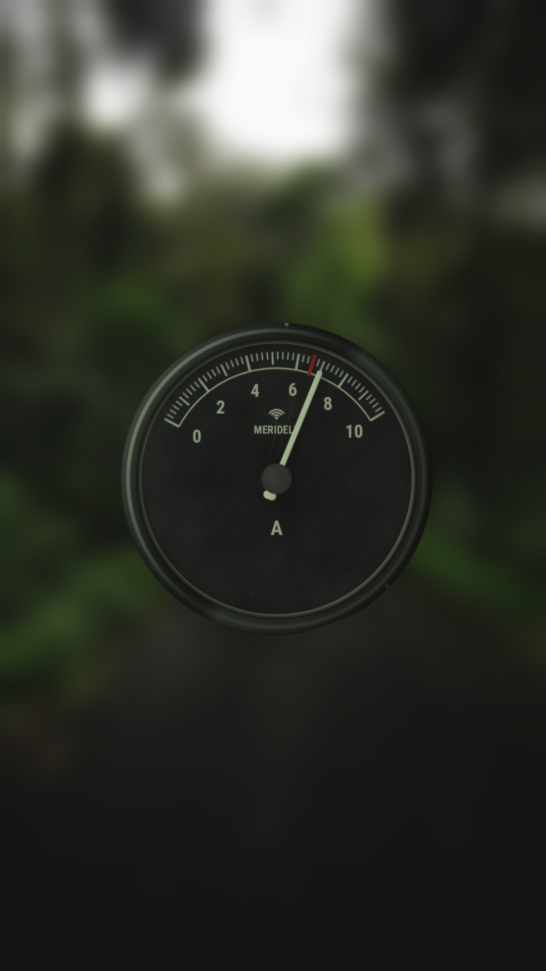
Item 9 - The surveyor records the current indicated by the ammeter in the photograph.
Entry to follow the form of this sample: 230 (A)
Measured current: 7 (A)
